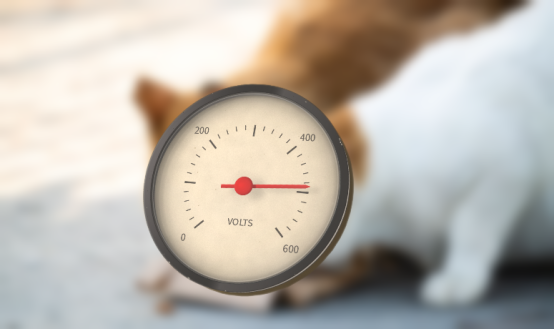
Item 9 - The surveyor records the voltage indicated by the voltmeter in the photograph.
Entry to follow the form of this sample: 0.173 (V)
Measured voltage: 490 (V)
